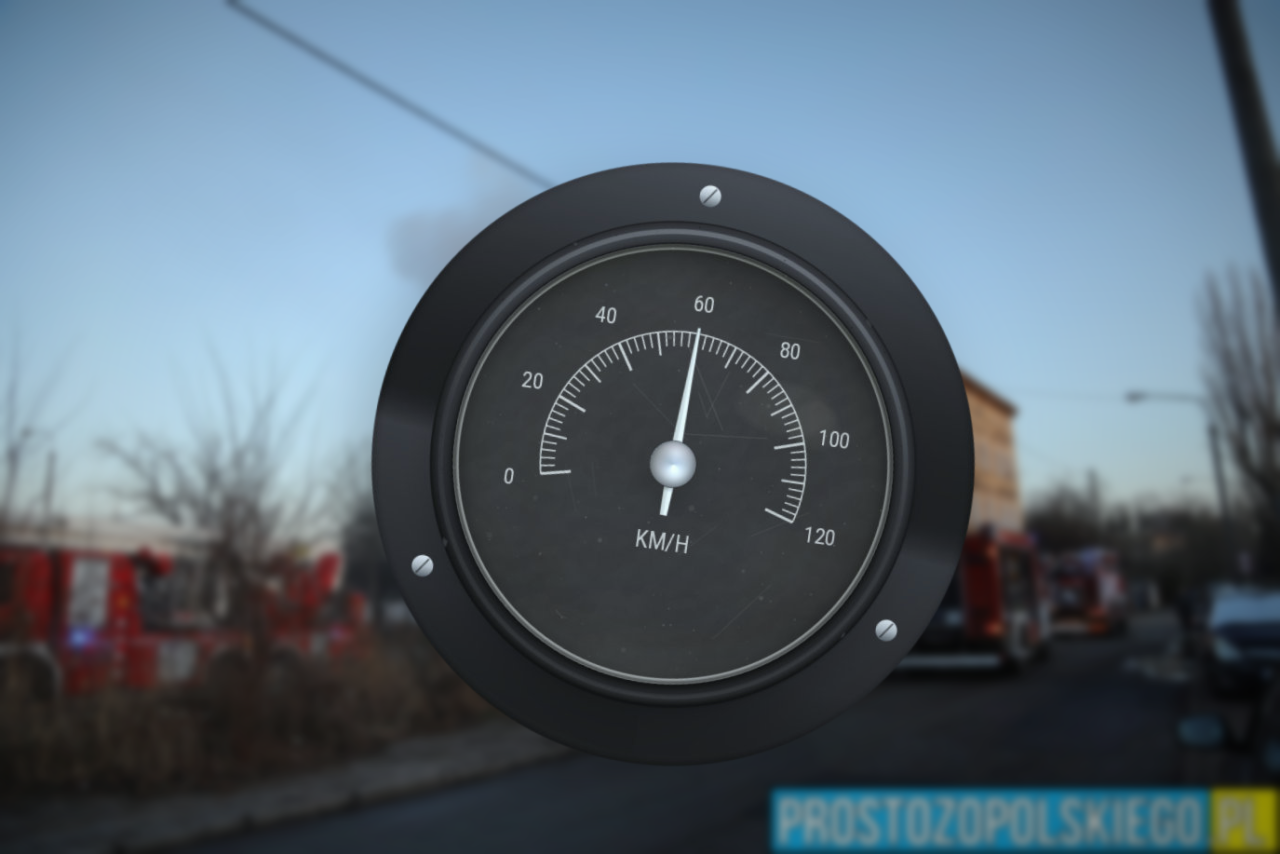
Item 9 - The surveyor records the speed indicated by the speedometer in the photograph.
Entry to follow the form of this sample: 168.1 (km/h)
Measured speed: 60 (km/h)
